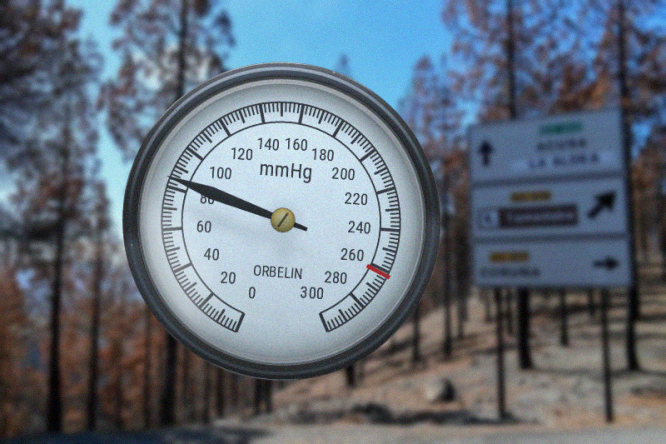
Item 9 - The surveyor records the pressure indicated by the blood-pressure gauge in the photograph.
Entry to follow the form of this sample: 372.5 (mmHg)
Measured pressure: 84 (mmHg)
